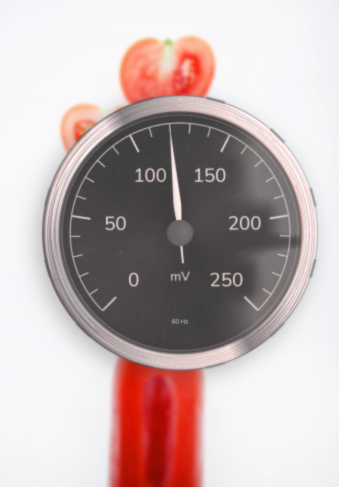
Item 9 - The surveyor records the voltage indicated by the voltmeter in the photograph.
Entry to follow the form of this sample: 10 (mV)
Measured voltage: 120 (mV)
